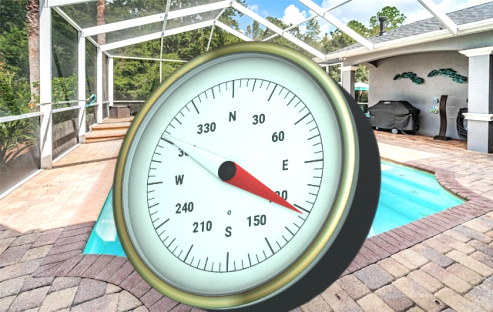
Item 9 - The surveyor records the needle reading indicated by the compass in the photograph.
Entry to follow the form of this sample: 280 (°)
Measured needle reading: 122.5 (°)
